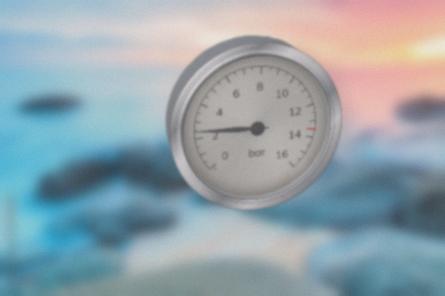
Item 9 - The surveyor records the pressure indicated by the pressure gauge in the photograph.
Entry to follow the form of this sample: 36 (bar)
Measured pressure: 2.5 (bar)
